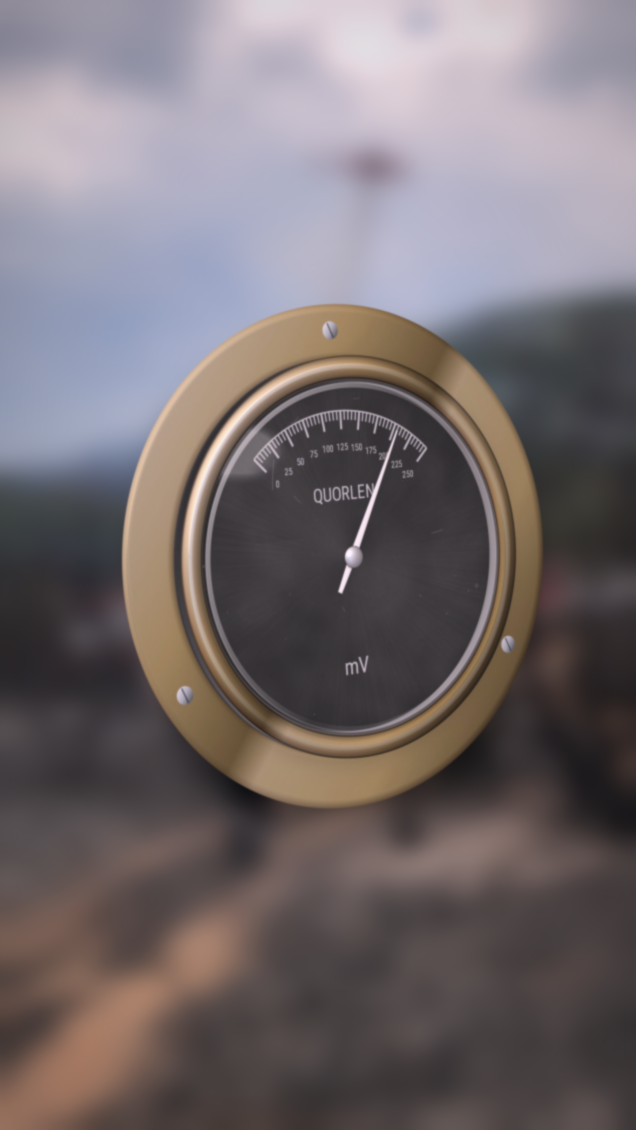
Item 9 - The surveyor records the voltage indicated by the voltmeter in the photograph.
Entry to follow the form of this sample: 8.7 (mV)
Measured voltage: 200 (mV)
